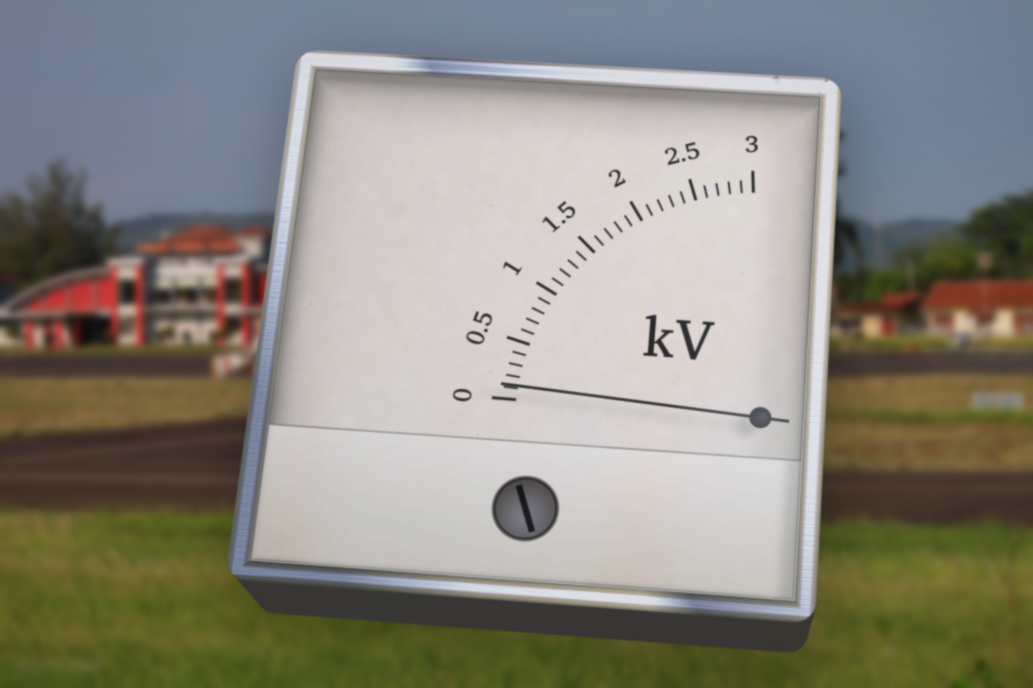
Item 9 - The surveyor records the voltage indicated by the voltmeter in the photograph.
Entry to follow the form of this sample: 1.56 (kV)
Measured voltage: 0.1 (kV)
